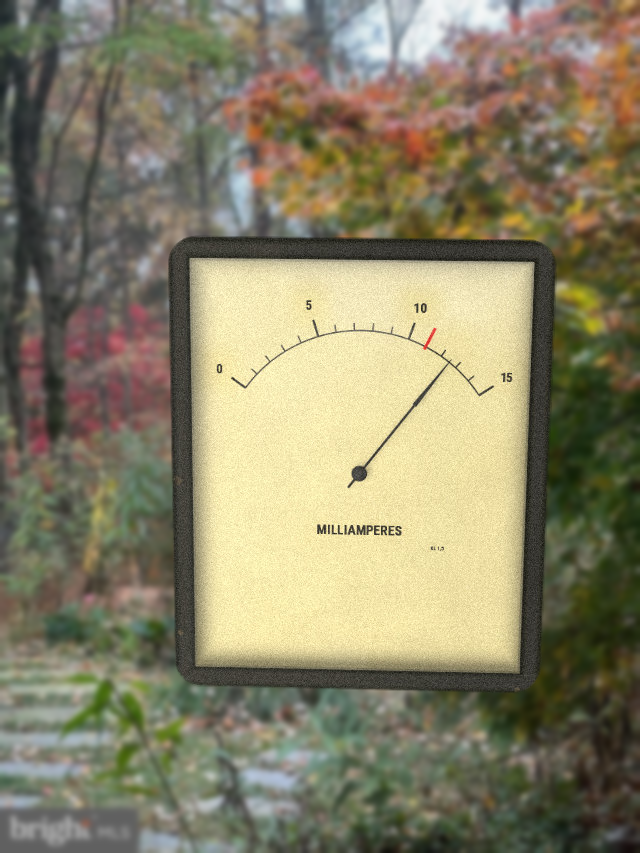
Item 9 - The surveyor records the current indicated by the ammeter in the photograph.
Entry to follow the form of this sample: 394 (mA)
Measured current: 12.5 (mA)
